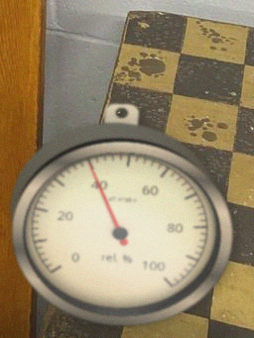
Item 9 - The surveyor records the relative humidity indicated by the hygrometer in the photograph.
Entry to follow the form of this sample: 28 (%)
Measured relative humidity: 40 (%)
